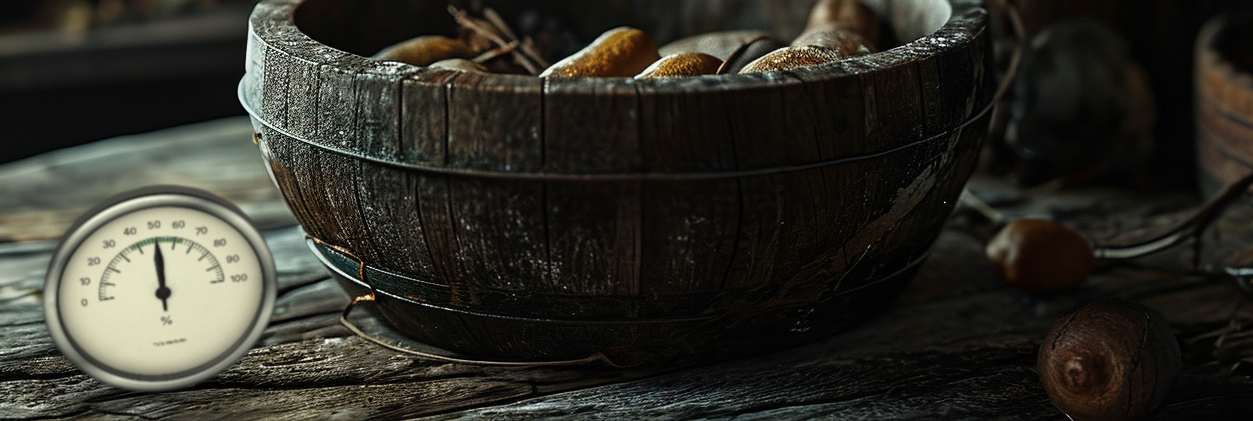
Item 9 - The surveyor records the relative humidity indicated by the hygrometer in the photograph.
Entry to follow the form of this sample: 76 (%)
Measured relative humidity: 50 (%)
